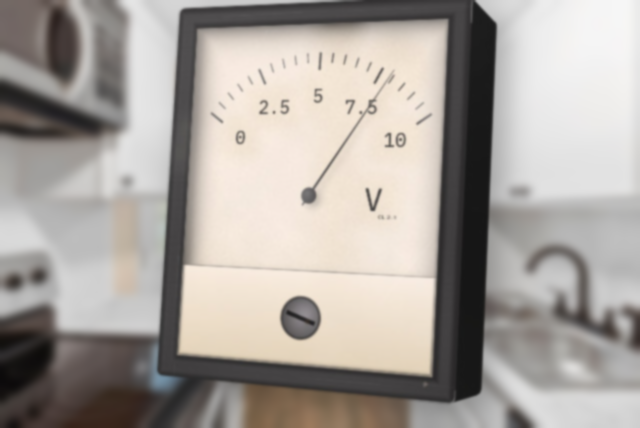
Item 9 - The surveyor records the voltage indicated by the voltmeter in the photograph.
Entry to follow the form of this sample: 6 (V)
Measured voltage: 8 (V)
